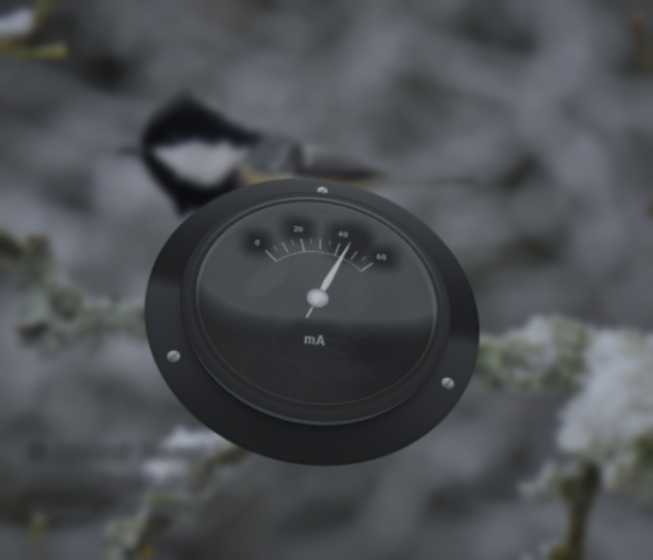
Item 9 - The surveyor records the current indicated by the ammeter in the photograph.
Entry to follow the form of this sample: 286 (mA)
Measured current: 45 (mA)
